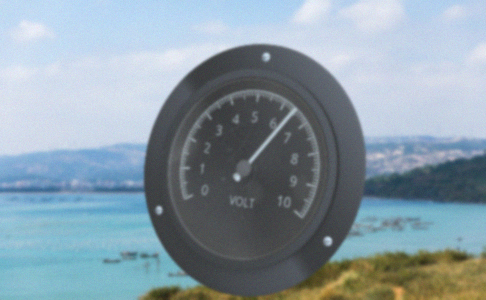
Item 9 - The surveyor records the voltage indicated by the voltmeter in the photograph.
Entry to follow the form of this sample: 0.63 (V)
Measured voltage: 6.5 (V)
